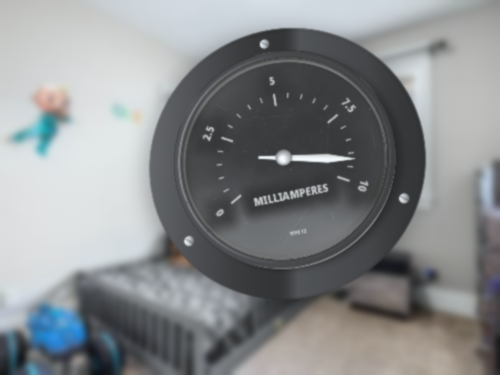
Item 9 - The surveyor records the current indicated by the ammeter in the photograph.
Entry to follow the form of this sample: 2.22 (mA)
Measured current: 9.25 (mA)
